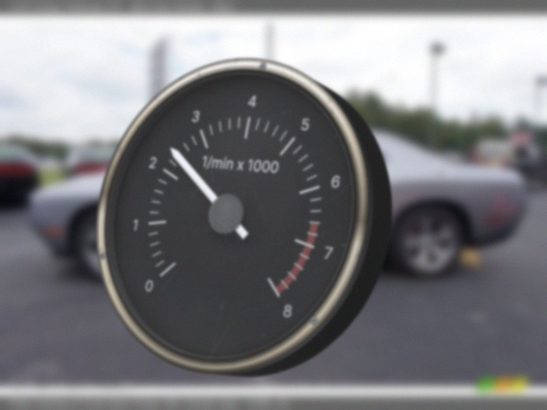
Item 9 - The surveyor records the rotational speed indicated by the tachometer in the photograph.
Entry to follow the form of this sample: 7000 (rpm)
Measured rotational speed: 2400 (rpm)
